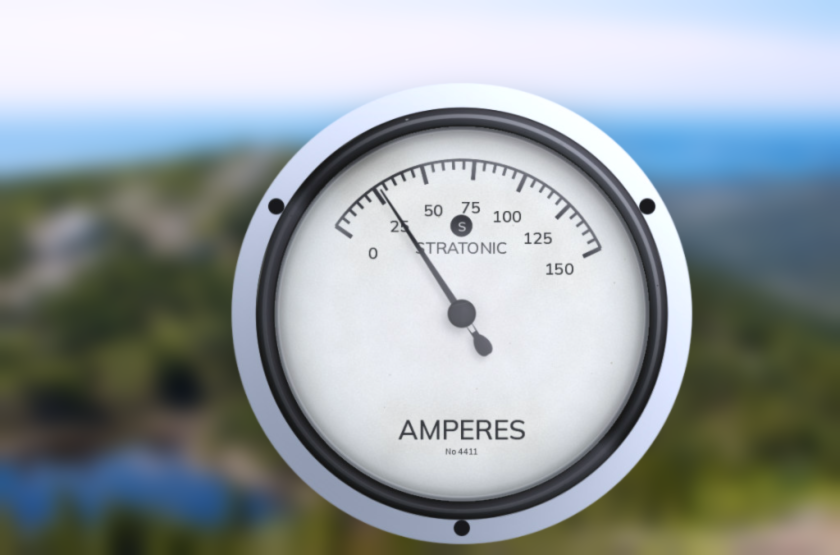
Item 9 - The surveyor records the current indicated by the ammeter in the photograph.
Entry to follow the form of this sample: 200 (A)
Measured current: 27.5 (A)
